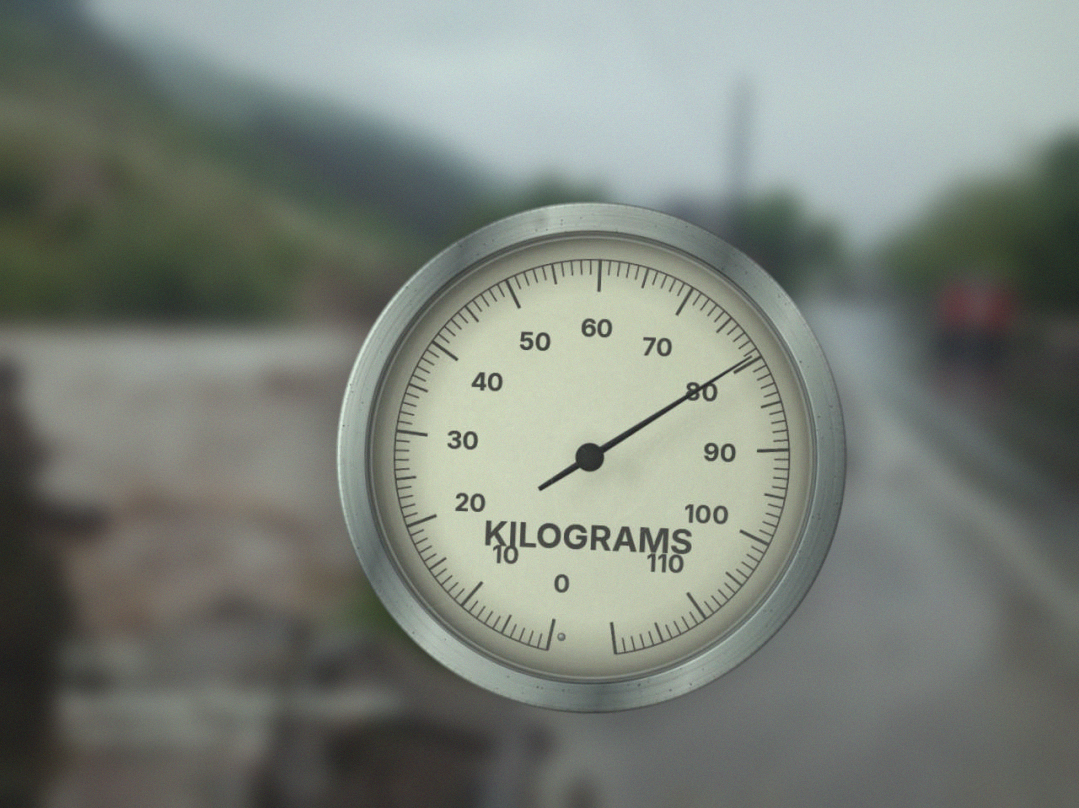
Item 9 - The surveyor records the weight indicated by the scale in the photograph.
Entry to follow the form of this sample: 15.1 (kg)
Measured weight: 79.5 (kg)
